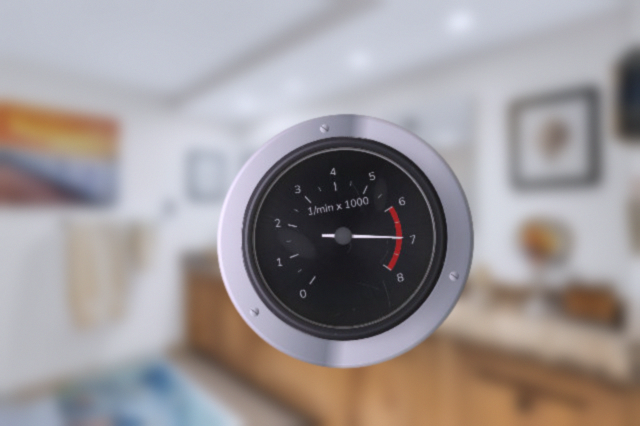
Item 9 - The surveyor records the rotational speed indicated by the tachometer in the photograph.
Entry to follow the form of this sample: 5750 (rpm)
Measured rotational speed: 7000 (rpm)
